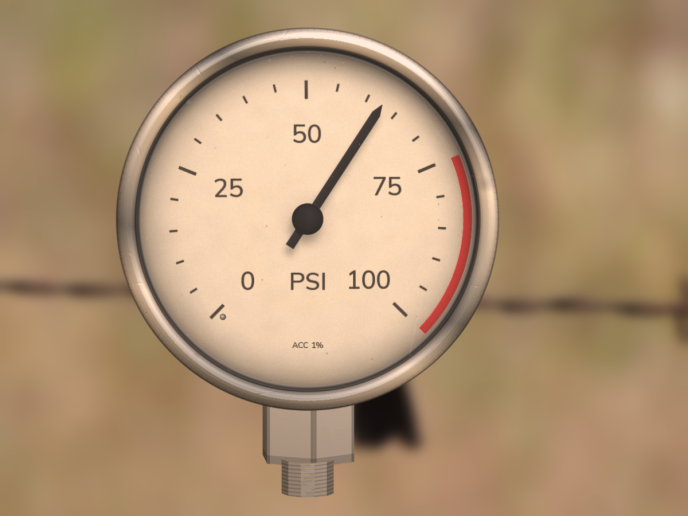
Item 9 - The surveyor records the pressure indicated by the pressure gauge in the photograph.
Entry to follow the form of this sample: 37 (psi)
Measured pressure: 62.5 (psi)
